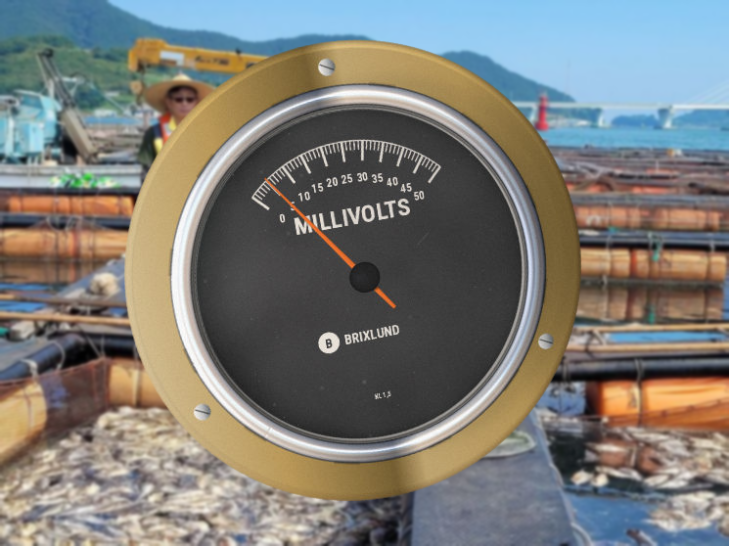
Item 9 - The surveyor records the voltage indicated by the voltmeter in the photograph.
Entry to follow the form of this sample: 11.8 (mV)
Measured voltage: 5 (mV)
